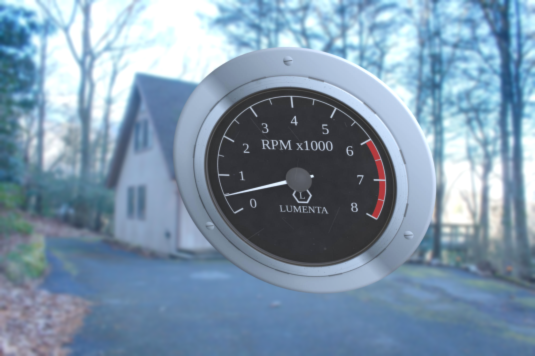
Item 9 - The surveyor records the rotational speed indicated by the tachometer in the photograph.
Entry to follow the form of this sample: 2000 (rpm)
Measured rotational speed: 500 (rpm)
